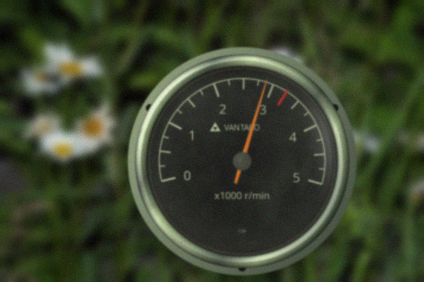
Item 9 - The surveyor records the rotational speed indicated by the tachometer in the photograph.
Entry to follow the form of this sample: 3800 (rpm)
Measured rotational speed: 2875 (rpm)
